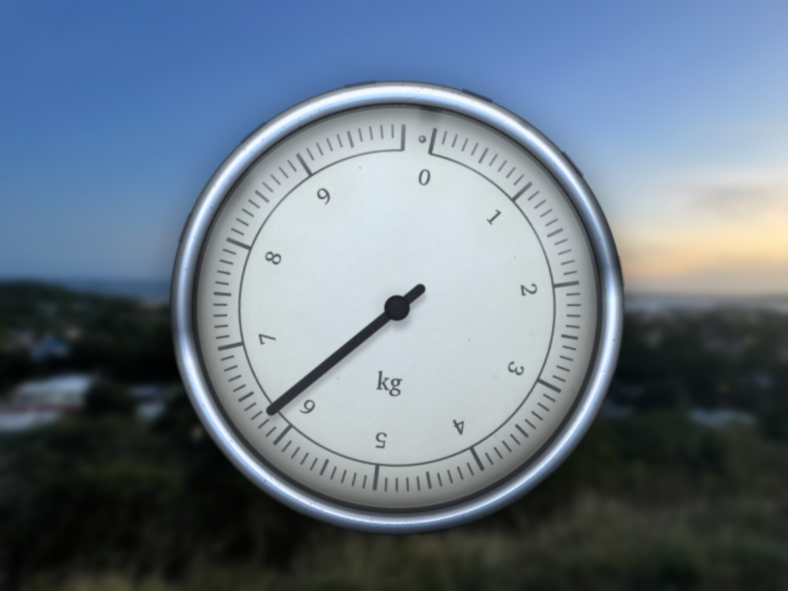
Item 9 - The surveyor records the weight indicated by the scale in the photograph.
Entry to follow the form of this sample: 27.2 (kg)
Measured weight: 6.25 (kg)
